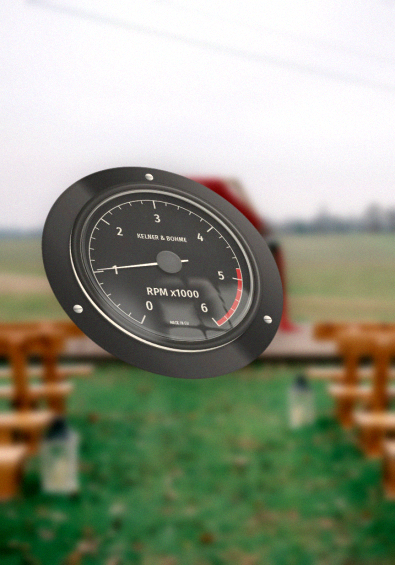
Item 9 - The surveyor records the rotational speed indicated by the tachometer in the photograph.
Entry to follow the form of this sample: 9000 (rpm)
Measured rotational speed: 1000 (rpm)
